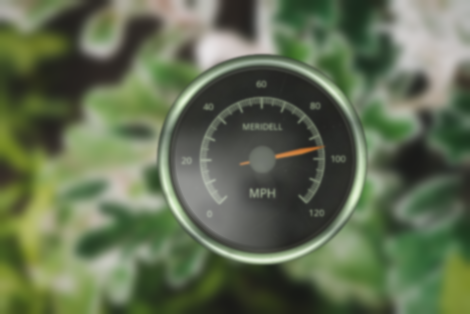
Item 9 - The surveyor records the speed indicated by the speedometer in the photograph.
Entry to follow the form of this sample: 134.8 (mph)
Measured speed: 95 (mph)
